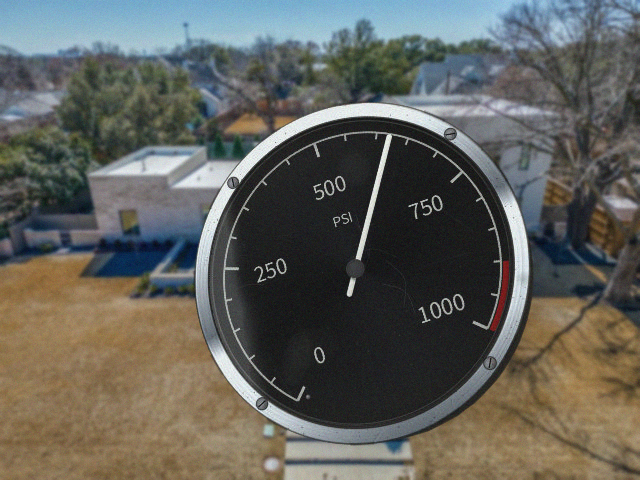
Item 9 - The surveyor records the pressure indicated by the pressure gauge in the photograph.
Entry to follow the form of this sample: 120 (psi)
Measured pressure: 625 (psi)
